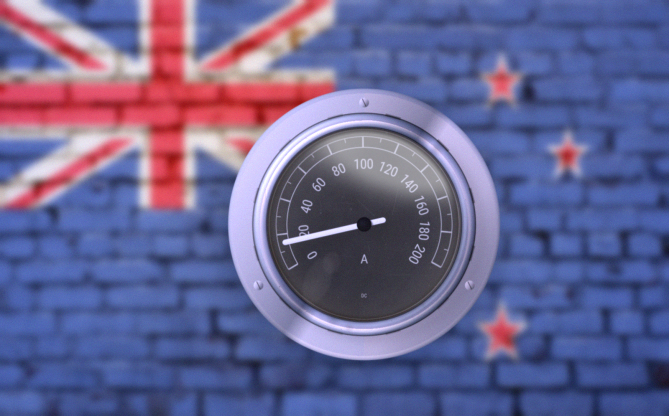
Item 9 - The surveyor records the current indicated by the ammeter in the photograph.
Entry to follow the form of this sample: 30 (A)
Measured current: 15 (A)
